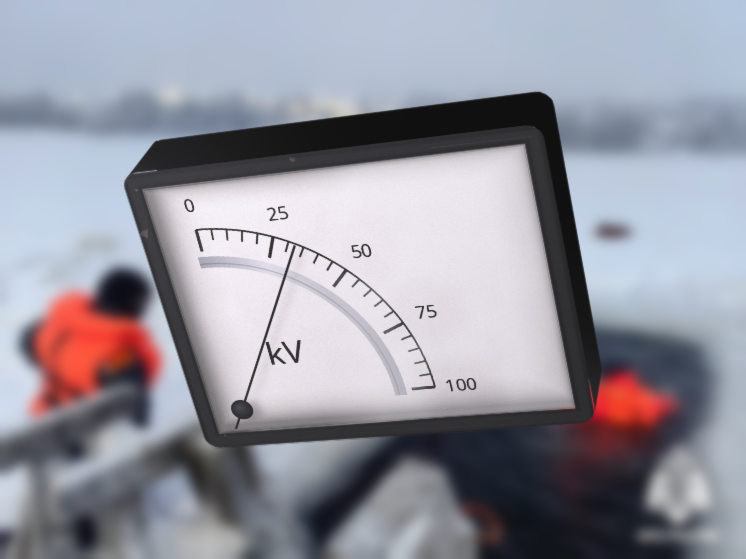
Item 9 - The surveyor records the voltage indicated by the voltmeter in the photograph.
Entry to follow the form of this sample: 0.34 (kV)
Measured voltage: 32.5 (kV)
